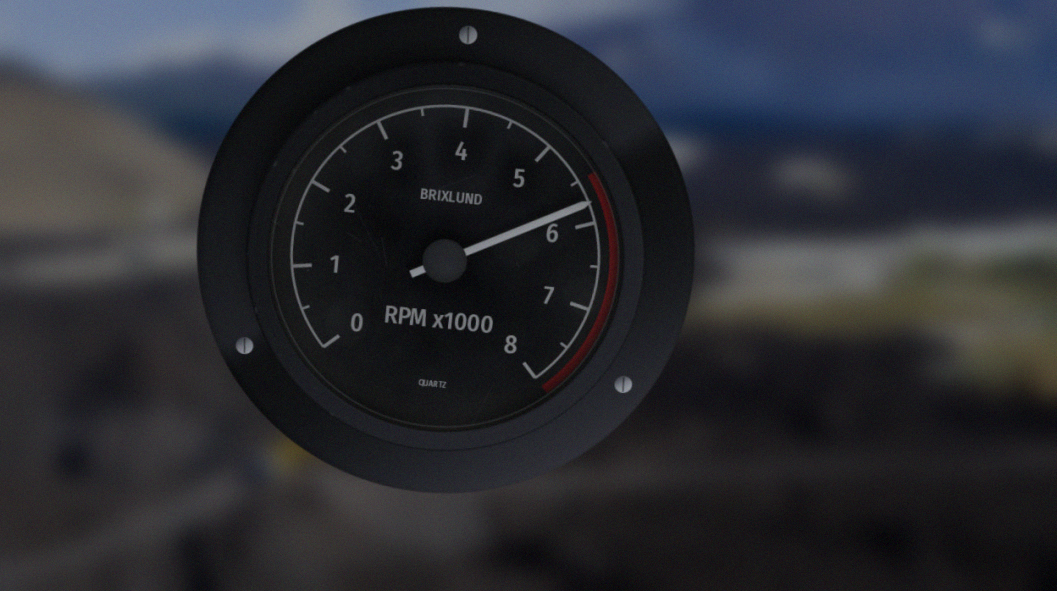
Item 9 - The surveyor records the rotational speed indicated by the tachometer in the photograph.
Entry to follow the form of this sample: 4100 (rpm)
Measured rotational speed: 5750 (rpm)
